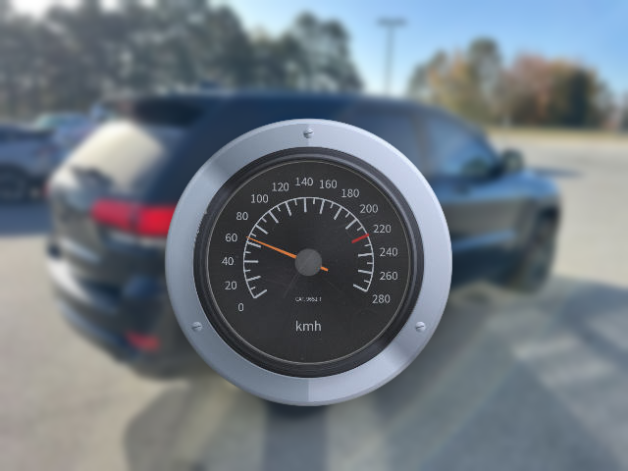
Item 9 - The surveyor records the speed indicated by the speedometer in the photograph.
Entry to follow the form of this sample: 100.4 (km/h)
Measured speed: 65 (km/h)
